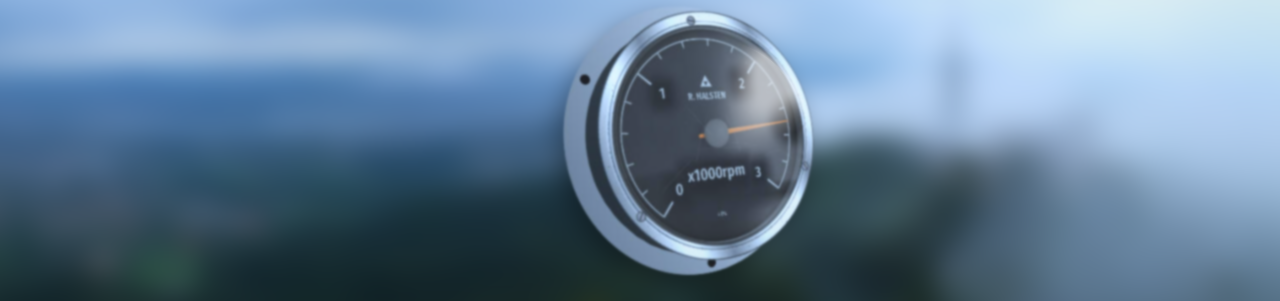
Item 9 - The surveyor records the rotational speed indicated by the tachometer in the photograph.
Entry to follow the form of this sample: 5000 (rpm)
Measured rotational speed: 2500 (rpm)
